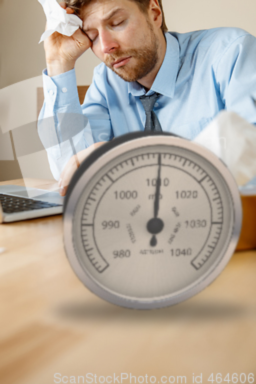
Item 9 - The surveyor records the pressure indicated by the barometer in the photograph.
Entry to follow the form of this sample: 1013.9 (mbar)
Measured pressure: 1010 (mbar)
